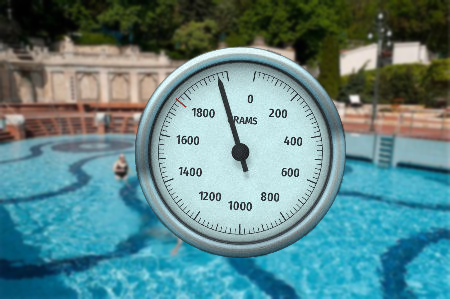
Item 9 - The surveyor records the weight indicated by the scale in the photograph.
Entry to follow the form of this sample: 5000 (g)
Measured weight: 1960 (g)
